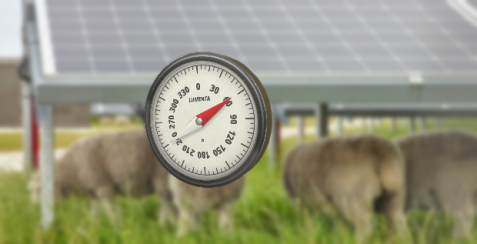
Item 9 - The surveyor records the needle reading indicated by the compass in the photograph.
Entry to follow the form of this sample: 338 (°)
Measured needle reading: 60 (°)
